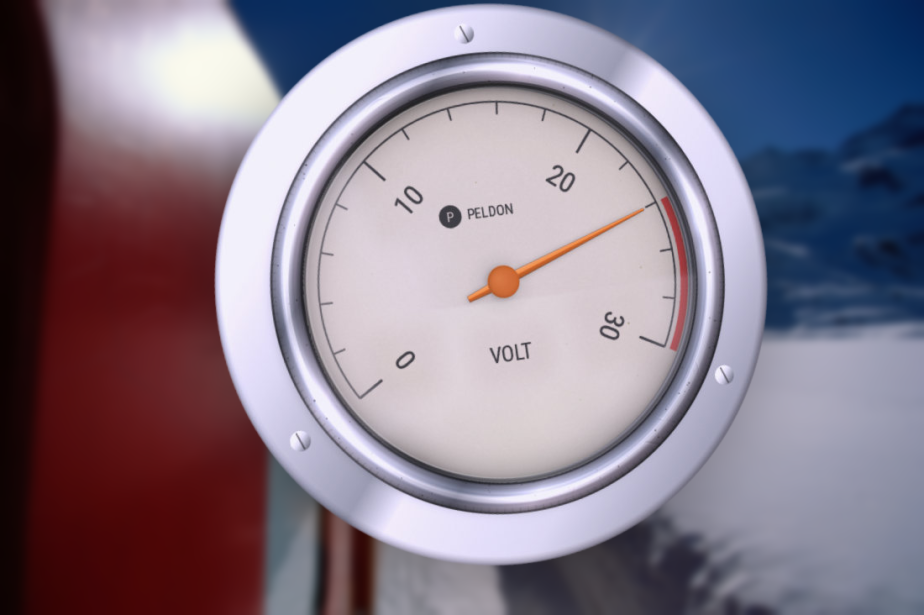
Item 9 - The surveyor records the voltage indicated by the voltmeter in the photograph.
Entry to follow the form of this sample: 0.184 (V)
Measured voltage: 24 (V)
